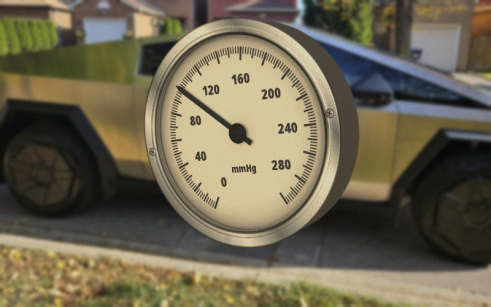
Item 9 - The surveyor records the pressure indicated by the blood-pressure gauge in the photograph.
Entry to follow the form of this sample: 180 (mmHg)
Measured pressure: 100 (mmHg)
